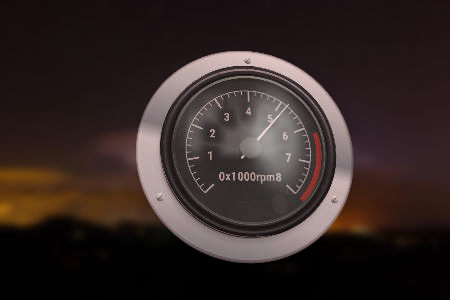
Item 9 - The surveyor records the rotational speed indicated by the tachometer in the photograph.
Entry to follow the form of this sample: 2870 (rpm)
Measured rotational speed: 5200 (rpm)
